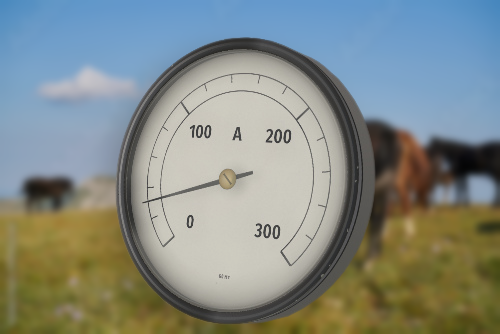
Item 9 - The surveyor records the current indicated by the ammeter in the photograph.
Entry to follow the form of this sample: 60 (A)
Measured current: 30 (A)
